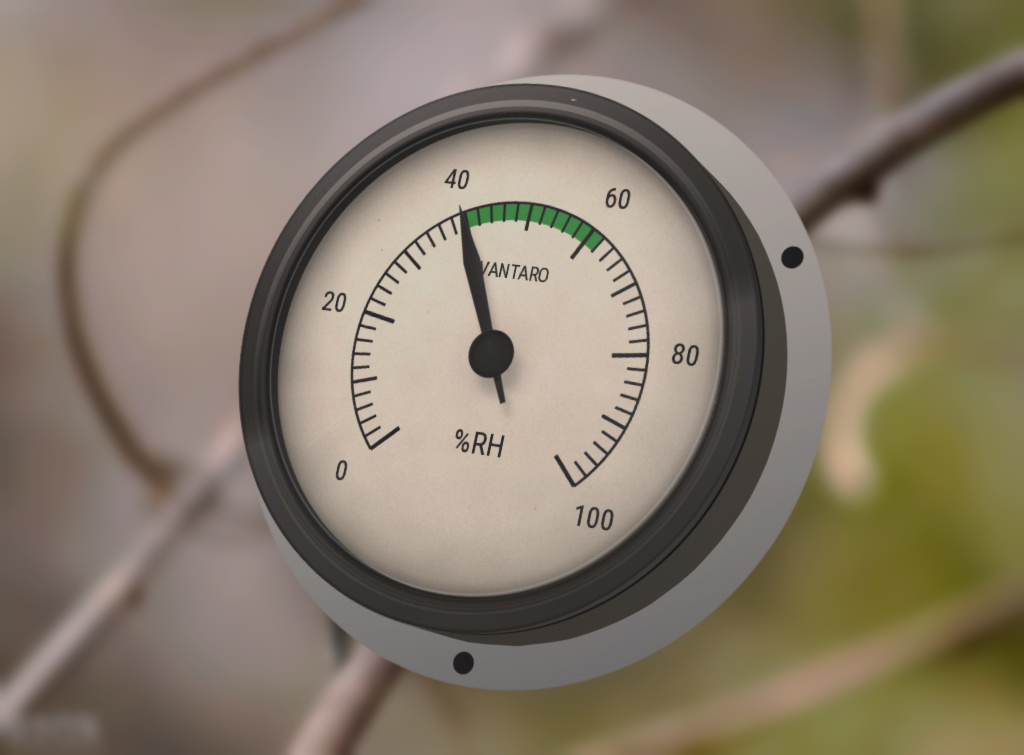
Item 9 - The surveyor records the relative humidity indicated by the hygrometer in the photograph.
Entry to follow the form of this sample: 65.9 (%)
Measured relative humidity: 40 (%)
